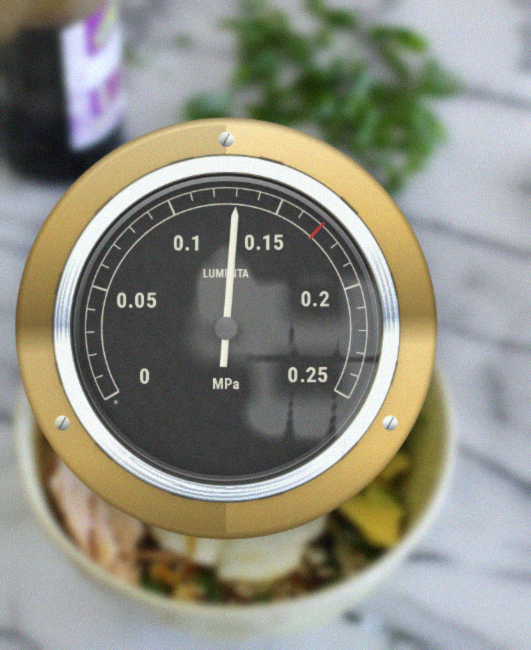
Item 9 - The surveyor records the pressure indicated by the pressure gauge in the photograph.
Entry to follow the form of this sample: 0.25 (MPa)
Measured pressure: 0.13 (MPa)
